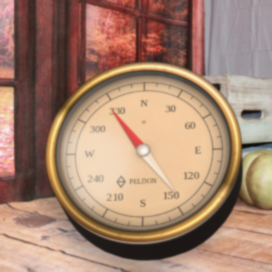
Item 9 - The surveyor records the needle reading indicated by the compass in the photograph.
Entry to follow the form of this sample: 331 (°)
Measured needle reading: 325 (°)
